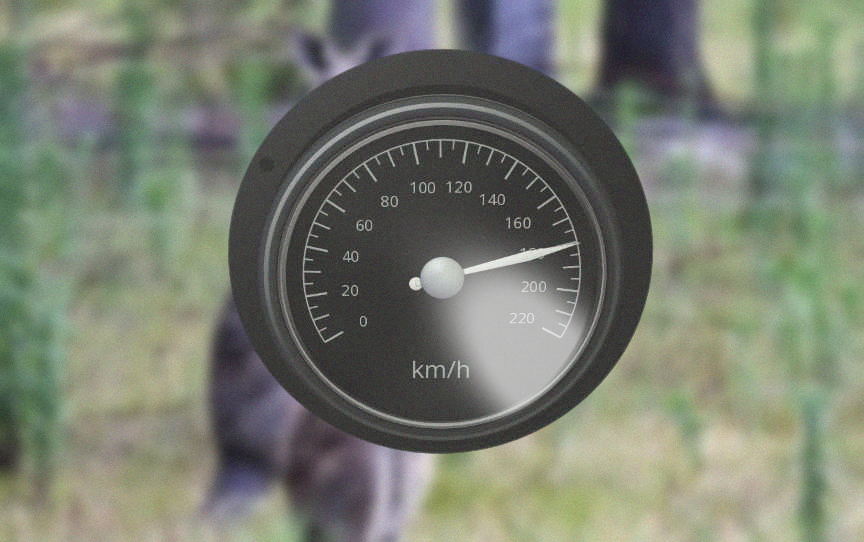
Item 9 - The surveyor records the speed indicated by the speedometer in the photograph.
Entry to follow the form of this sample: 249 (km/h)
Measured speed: 180 (km/h)
